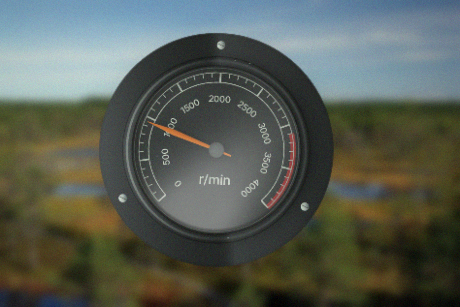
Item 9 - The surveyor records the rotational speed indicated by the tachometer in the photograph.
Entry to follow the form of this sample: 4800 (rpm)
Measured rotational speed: 950 (rpm)
